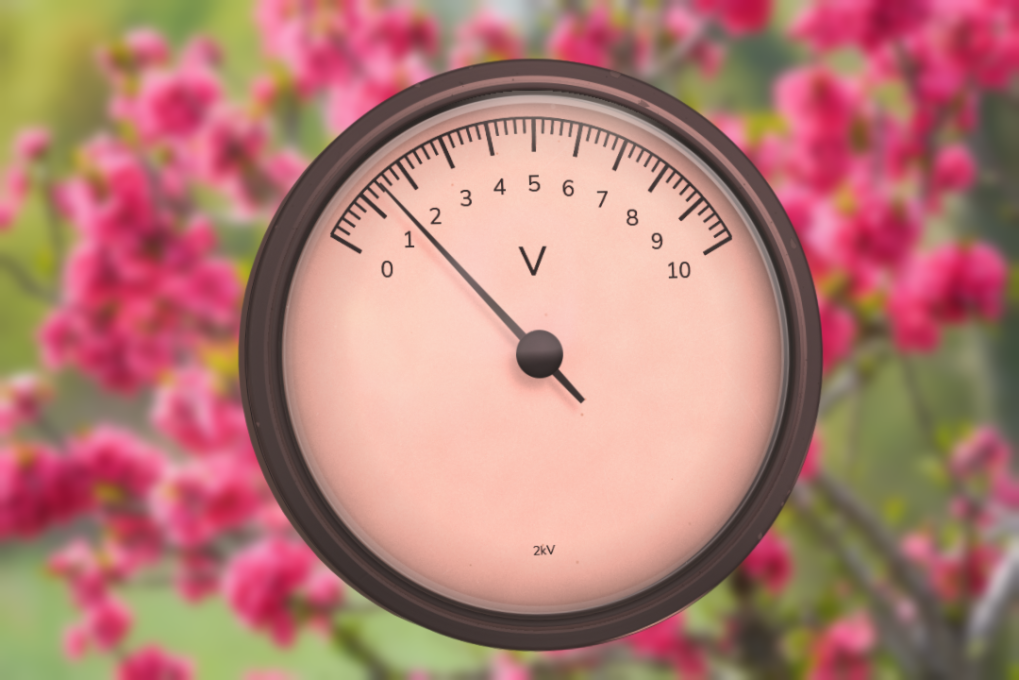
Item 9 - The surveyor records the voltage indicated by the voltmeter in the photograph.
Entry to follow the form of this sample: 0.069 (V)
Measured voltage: 1.4 (V)
